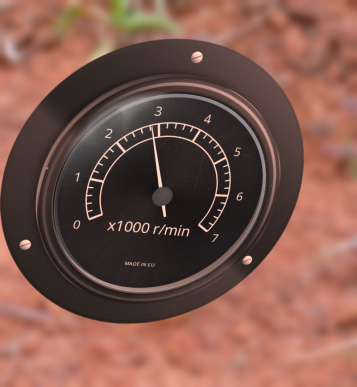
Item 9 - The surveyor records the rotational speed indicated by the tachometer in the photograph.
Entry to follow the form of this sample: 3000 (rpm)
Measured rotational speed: 2800 (rpm)
